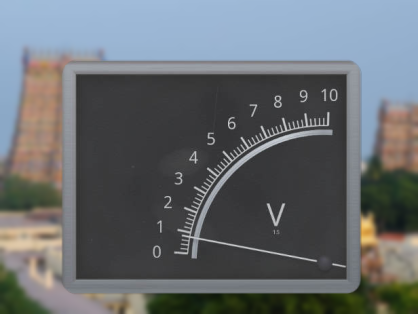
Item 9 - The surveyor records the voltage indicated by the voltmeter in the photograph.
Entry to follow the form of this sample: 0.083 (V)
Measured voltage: 0.8 (V)
